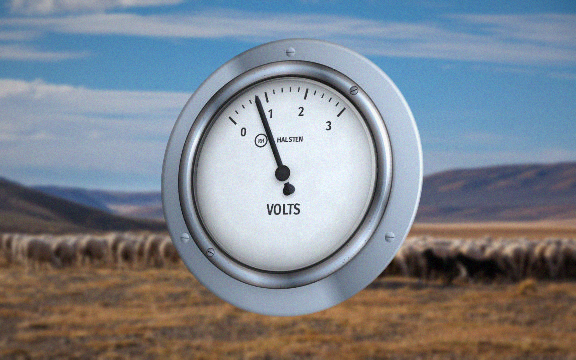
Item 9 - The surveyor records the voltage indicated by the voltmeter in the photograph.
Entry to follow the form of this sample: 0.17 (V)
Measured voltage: 0.8 (V)
